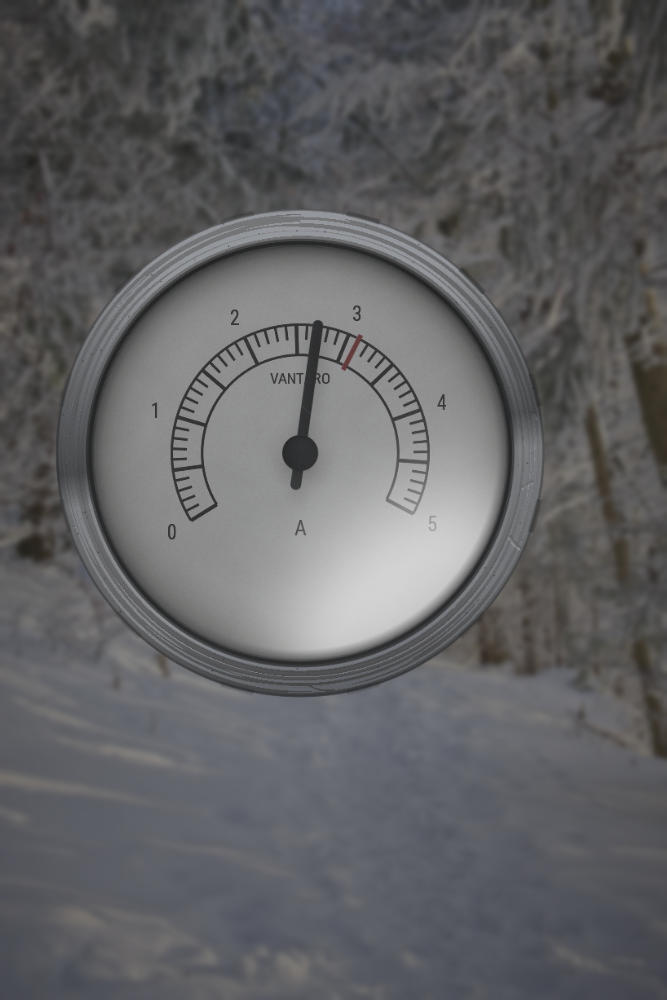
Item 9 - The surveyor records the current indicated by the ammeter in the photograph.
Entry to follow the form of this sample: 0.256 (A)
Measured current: 2.7 (A)
